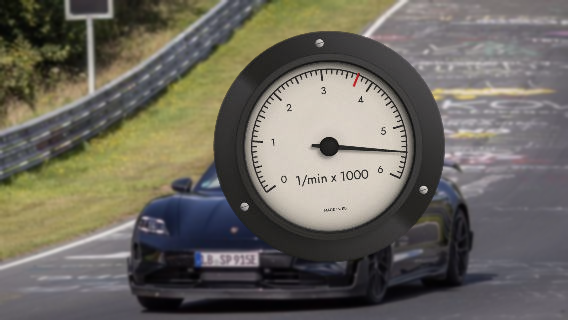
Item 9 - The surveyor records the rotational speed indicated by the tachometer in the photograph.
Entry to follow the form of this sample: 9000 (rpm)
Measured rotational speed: 5500 (rpm)
